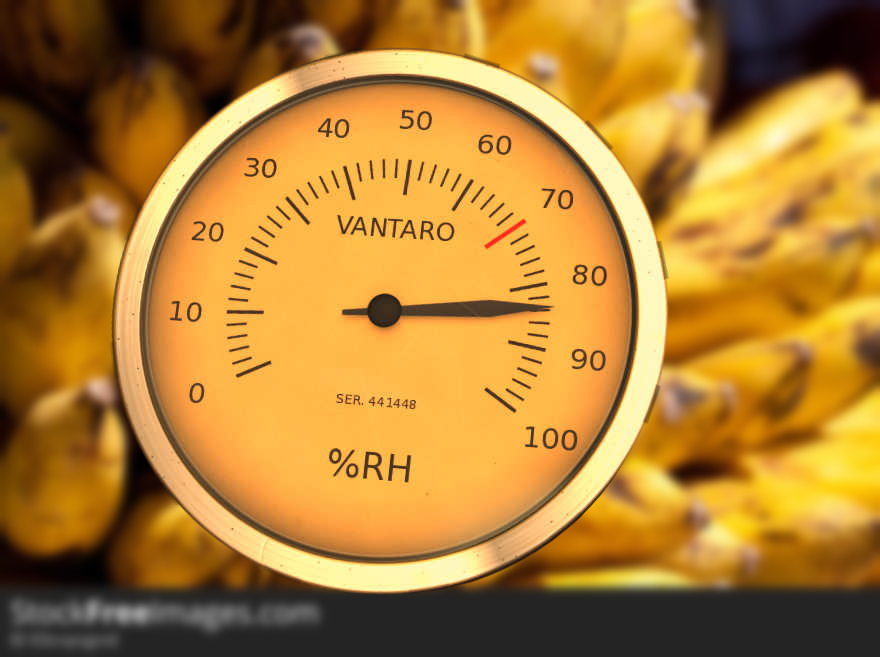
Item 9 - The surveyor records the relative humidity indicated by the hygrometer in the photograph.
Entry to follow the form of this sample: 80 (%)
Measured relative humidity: 84 (%)
